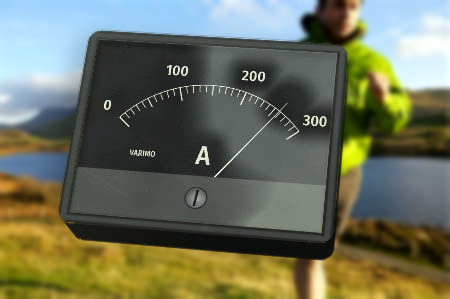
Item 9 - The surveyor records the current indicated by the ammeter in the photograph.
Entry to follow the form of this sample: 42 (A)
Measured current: 260 (A)
